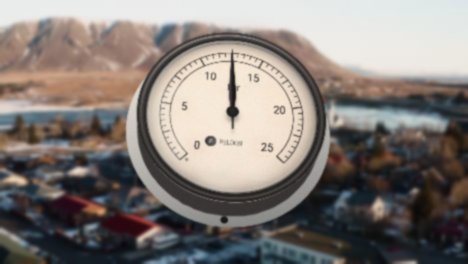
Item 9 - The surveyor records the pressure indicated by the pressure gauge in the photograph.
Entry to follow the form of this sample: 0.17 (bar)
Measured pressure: 12.5 (bar)
